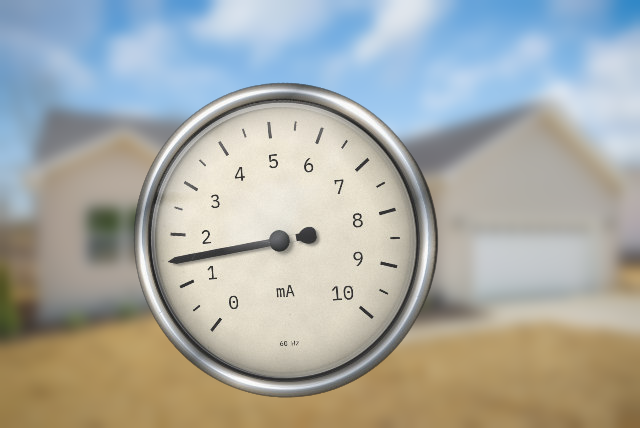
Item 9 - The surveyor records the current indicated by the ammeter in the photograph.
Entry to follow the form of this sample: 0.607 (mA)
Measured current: 1.5 (mA)
